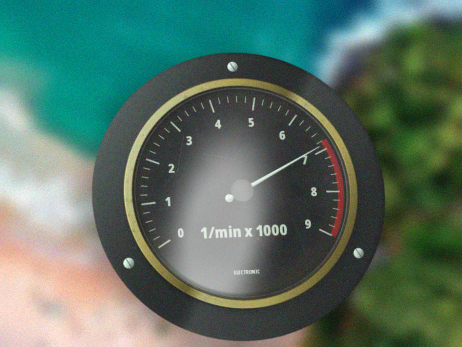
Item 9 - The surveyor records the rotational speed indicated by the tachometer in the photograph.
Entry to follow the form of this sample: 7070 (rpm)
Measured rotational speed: 6900 (rpm)
